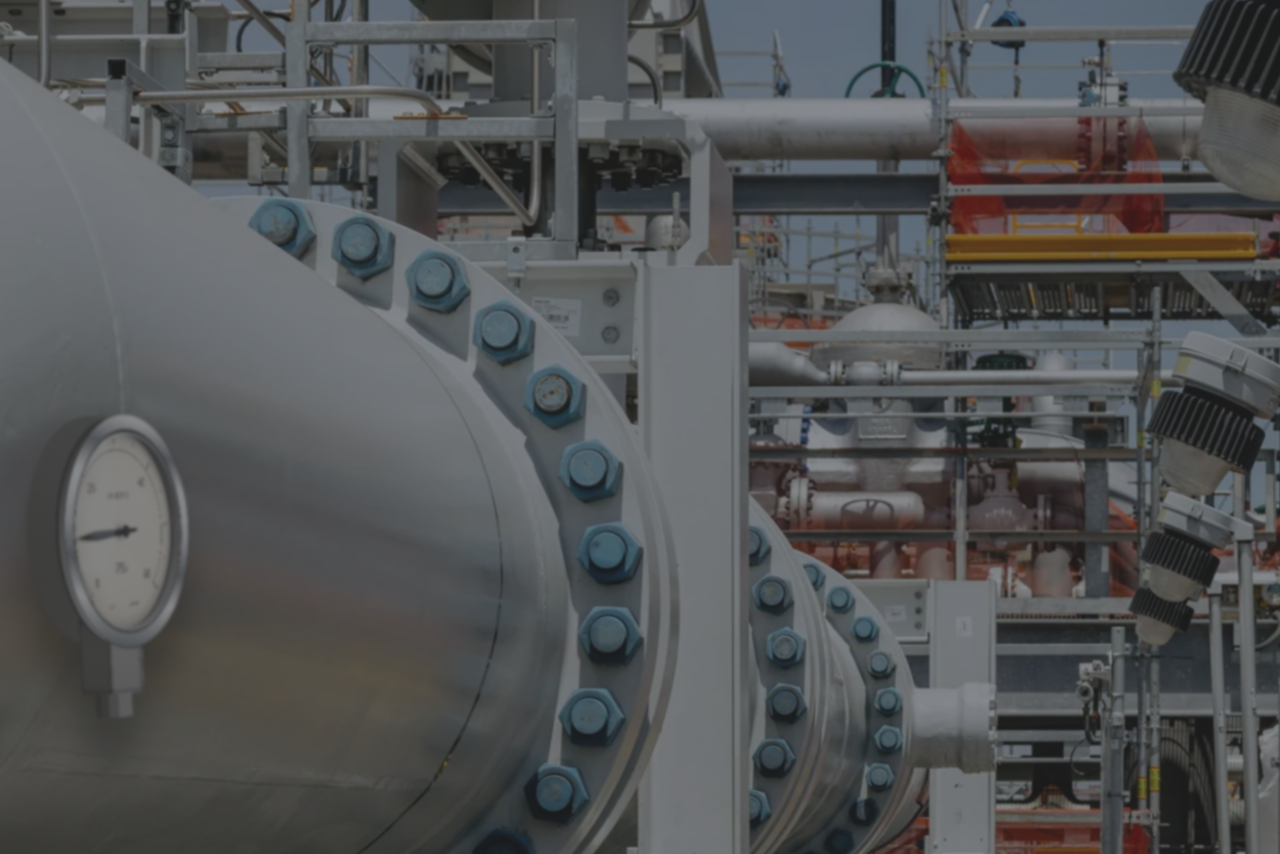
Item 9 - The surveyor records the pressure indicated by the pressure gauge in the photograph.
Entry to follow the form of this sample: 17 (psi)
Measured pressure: 10 (psi)
